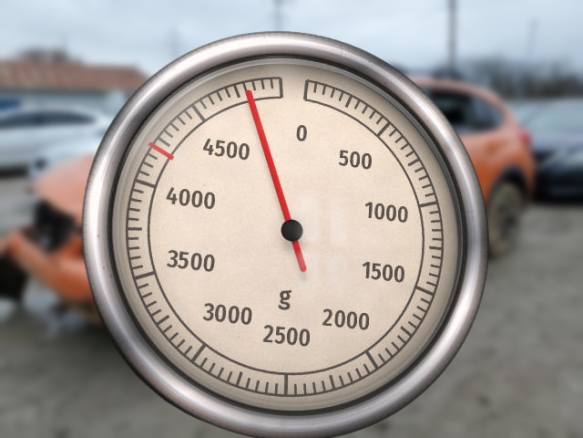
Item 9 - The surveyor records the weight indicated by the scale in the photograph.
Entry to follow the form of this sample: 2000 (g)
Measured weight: 4800 (g)
